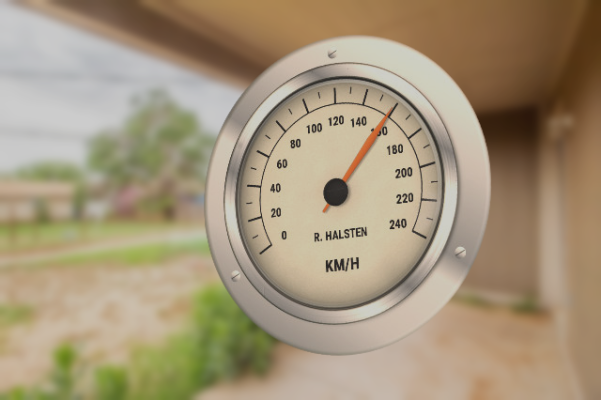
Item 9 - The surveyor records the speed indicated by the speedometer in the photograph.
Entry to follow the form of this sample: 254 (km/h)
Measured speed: 160 (km/h)
